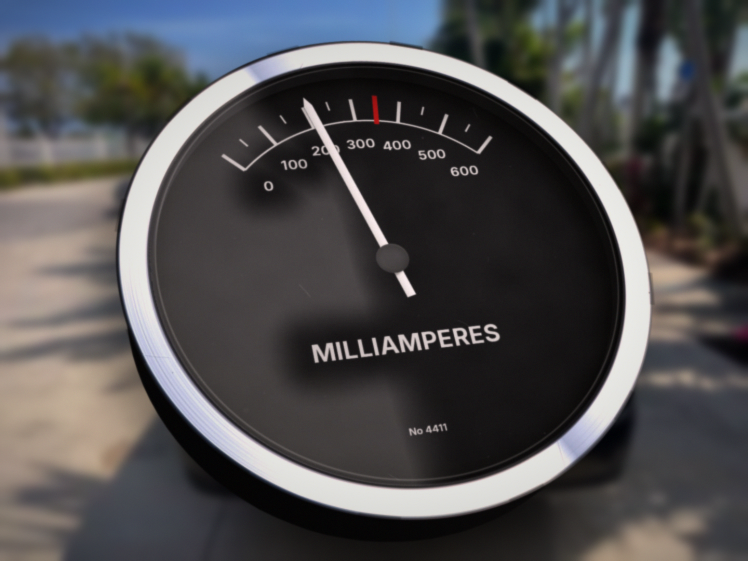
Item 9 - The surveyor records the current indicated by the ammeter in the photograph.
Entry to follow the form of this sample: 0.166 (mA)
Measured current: 200 (mA)
